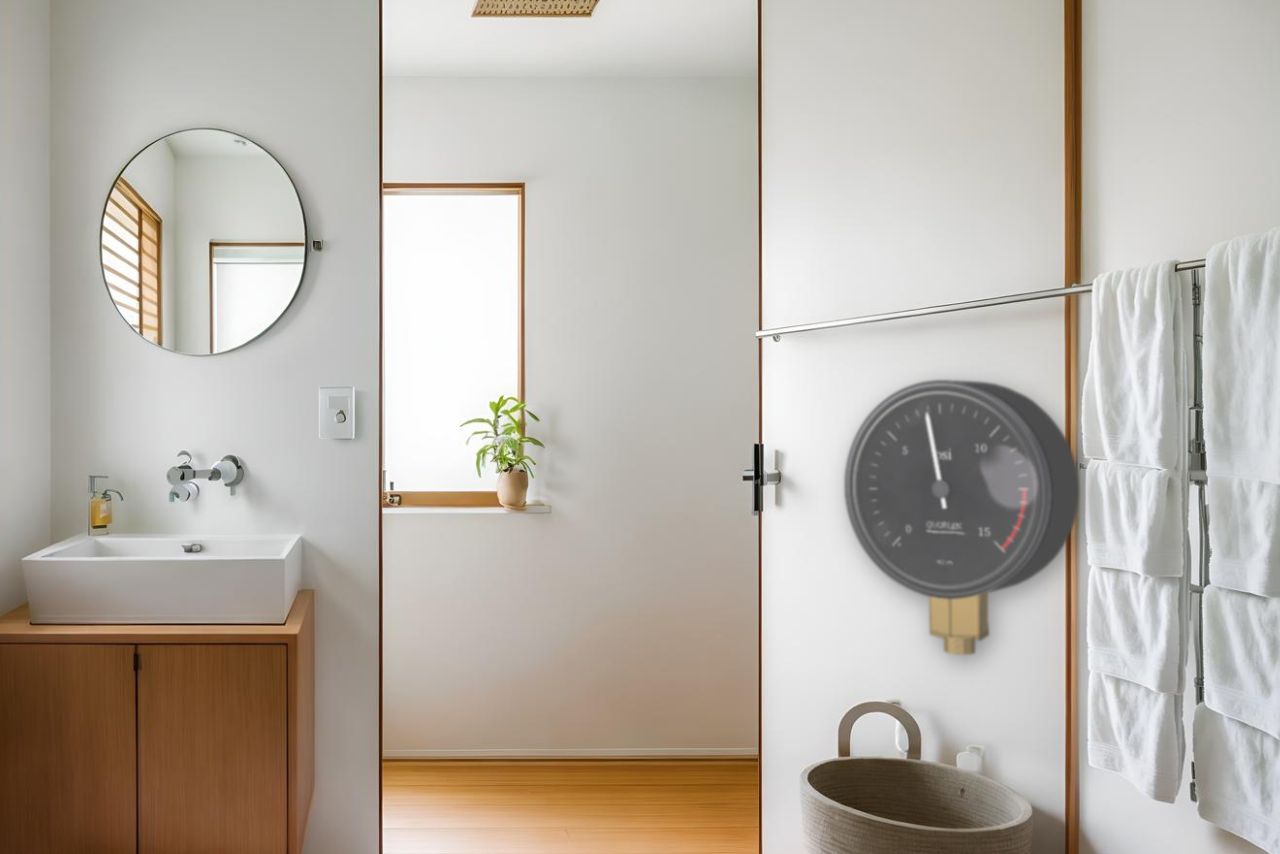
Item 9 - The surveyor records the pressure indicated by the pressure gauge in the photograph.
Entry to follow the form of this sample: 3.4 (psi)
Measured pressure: 7 (psi)
